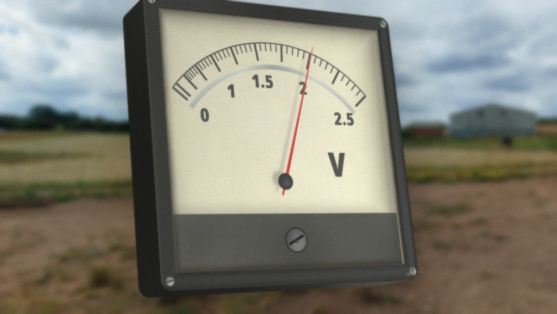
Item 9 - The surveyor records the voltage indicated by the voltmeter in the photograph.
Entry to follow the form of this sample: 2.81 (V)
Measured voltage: 2 (V)
